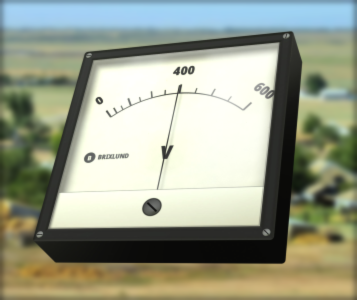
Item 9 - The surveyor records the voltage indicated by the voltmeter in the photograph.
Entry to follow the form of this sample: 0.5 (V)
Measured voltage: 400 (V)
